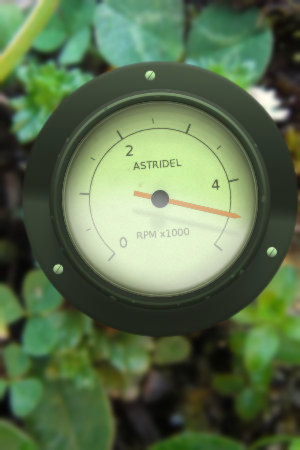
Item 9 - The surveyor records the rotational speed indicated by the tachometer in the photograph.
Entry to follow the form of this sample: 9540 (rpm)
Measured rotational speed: 4500 (rpm)
